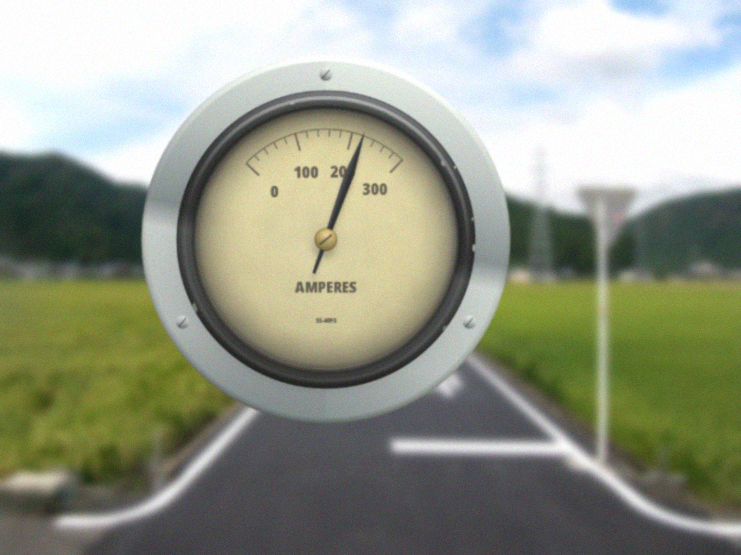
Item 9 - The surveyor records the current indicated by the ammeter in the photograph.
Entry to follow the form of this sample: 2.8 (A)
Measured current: 220 (A)
